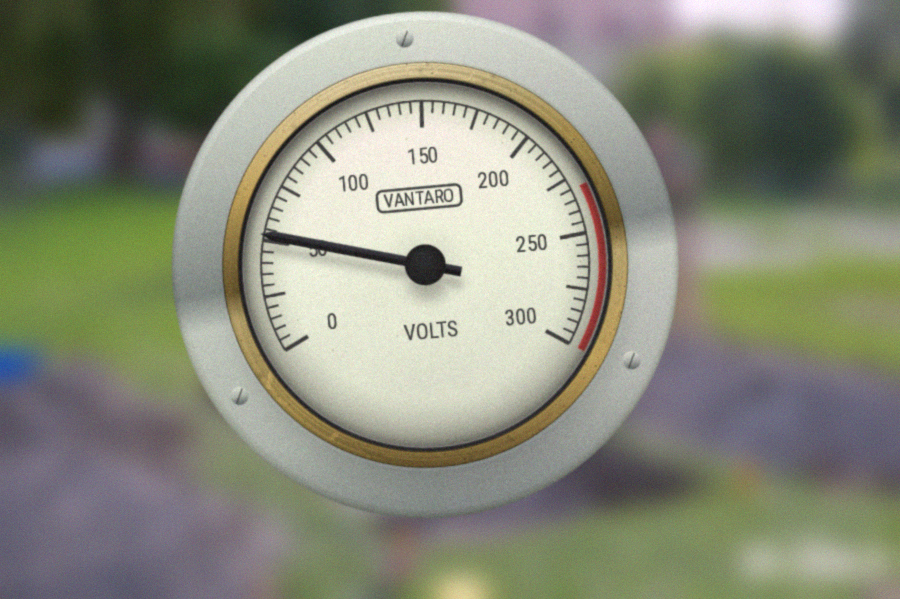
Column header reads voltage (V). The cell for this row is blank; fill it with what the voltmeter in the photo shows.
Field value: 52.5 V
